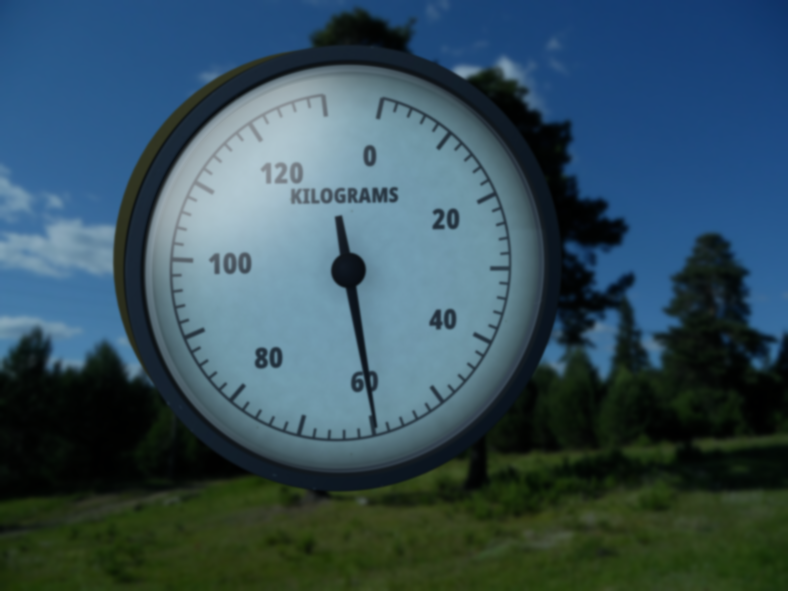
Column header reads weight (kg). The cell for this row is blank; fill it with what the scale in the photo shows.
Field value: 60 kg
